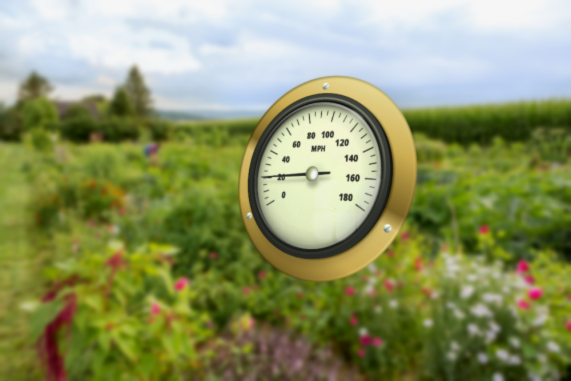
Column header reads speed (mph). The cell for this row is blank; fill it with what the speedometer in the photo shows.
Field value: 20 mph
